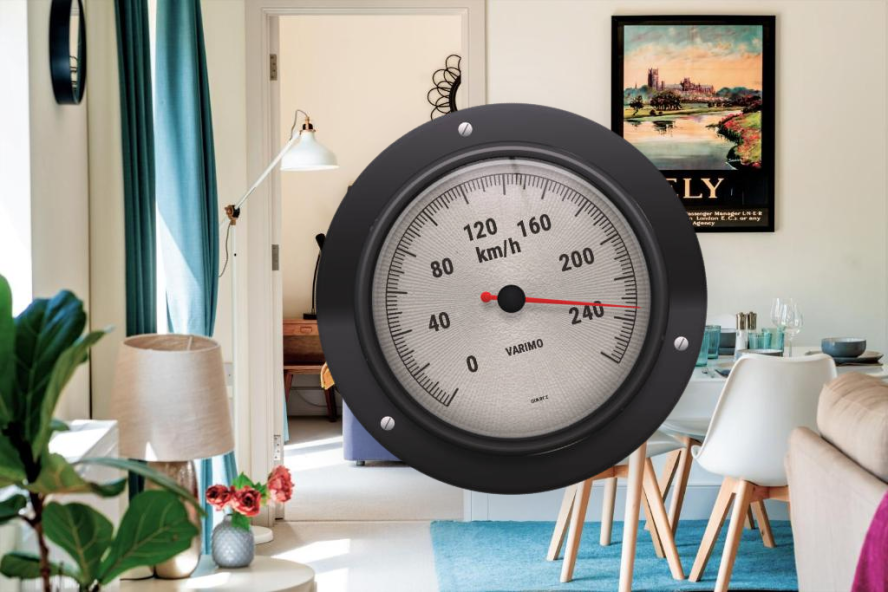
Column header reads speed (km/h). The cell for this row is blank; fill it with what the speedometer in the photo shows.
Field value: 234 km/h
